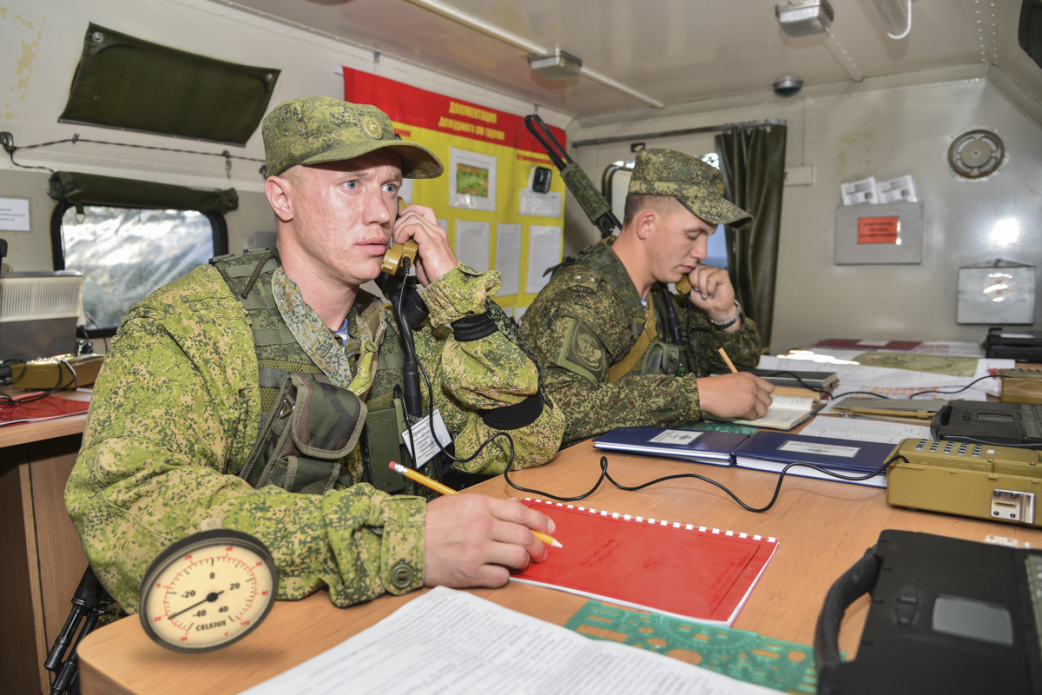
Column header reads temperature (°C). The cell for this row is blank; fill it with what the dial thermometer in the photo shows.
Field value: -30 °C
